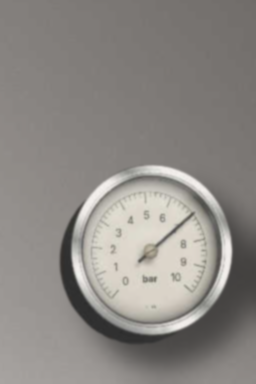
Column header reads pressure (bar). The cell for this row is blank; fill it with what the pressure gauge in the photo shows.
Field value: 7 bar
